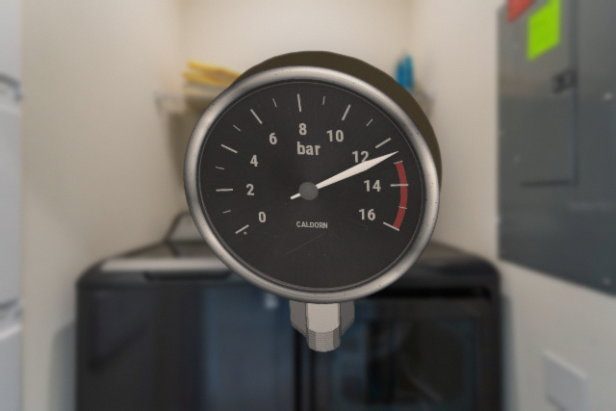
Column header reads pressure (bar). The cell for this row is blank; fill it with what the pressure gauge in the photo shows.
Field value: 12.5 bar
